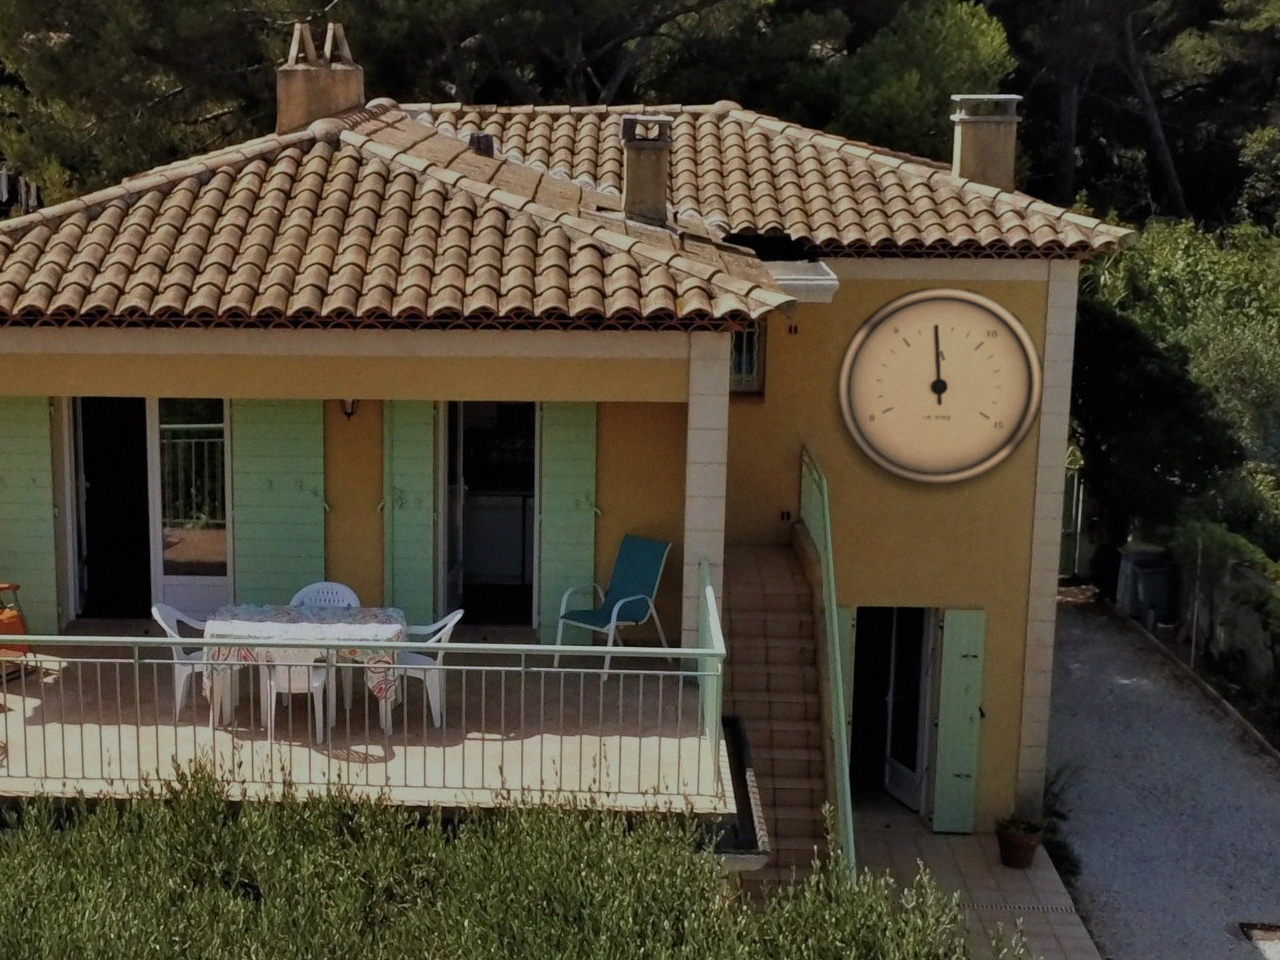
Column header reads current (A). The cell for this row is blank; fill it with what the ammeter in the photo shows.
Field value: 7 A
